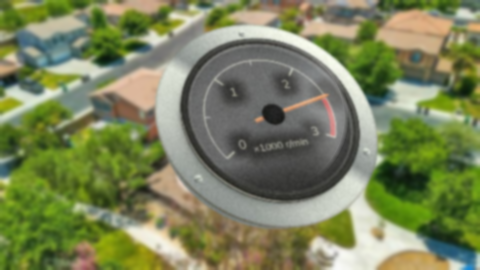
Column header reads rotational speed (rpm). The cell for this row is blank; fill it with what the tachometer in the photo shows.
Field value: 2500 rpm
